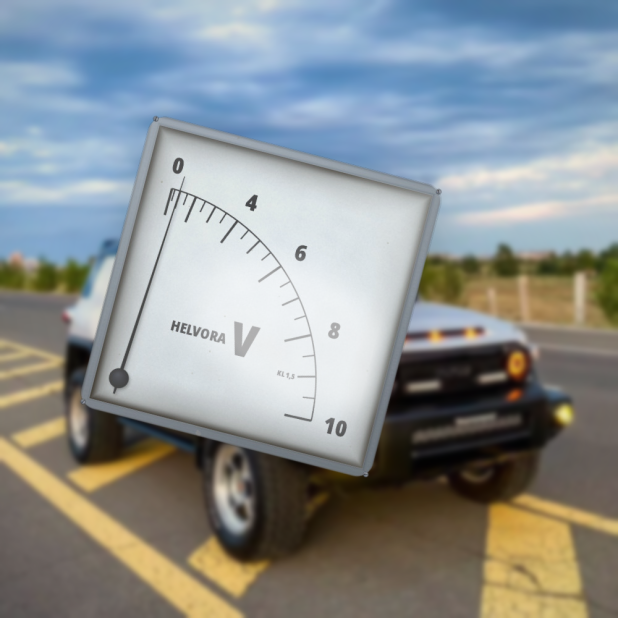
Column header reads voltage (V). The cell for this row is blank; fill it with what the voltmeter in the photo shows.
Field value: 1 V
